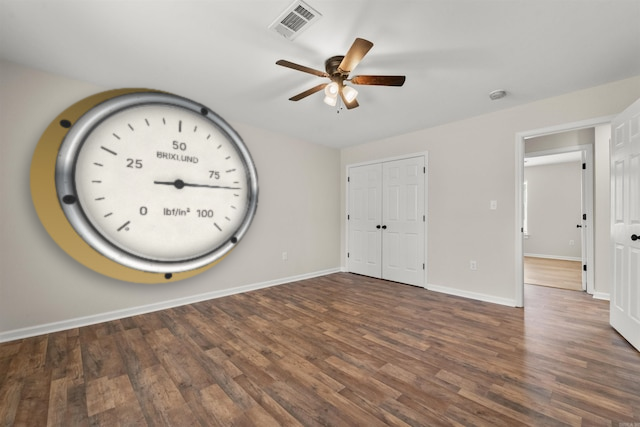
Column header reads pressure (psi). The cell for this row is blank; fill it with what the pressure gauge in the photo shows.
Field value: 82.5 psi
